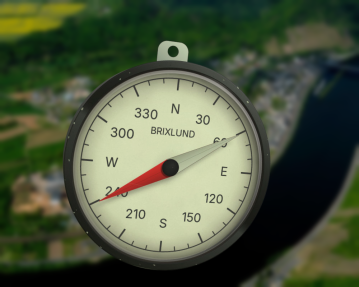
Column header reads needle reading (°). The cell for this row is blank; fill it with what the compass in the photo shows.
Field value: 240 °
